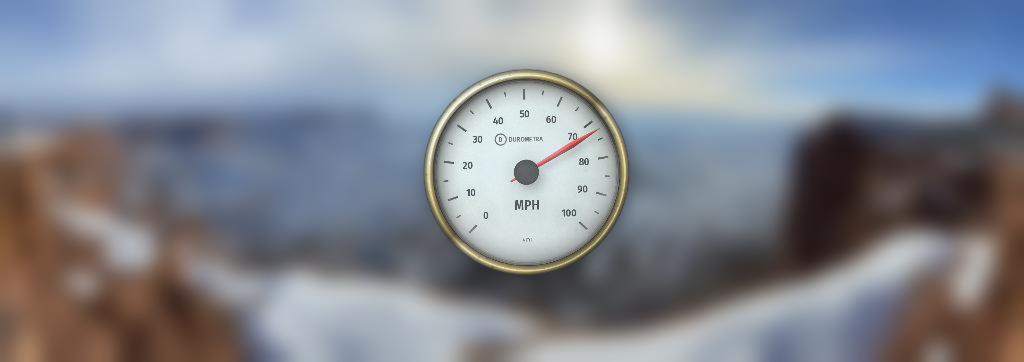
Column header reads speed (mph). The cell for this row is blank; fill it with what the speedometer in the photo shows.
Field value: 72.5 mph
